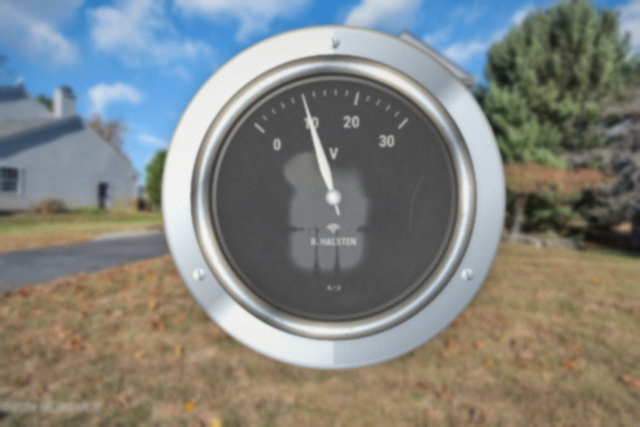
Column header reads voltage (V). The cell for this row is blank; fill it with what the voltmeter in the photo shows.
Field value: 10 V
